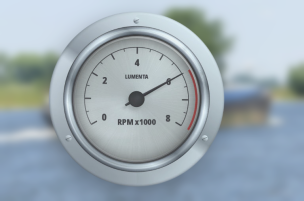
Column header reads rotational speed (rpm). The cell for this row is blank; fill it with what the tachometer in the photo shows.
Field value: 6000 rpm
